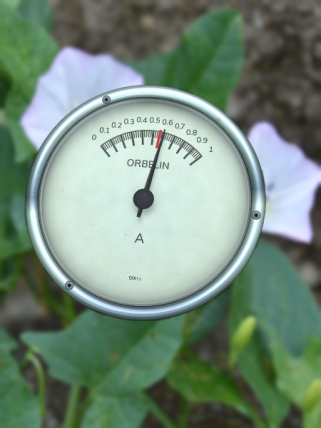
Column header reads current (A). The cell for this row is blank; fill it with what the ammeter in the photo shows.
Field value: 0.6 A
